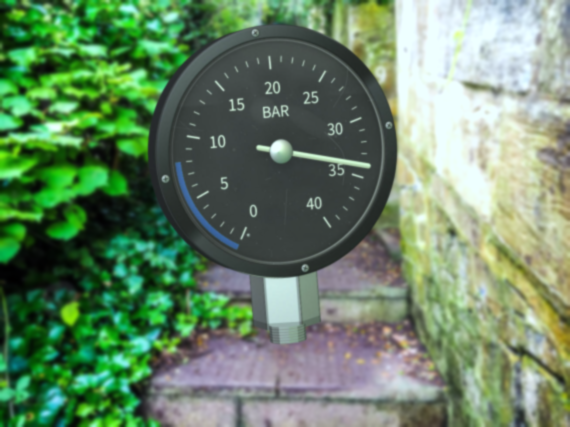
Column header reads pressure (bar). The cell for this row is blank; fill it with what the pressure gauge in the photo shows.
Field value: 34 bar
